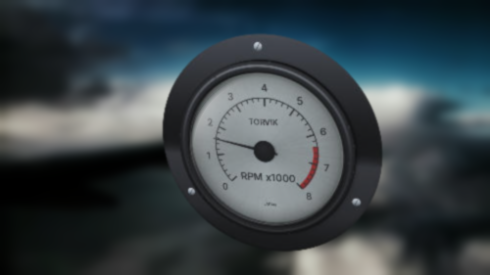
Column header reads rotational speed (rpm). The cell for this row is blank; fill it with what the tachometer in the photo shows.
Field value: 1600 rpm
